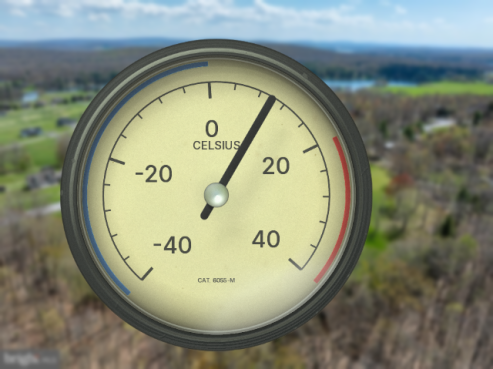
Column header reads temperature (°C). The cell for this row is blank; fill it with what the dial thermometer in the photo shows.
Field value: 10 °C
